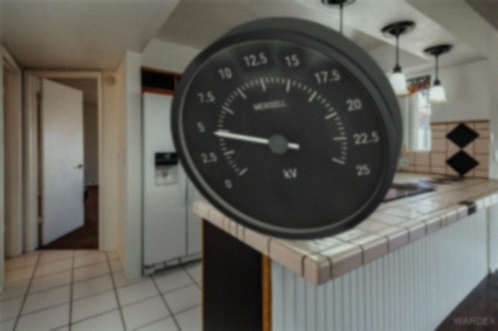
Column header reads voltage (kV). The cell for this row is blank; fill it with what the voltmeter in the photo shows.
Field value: 5 kV
